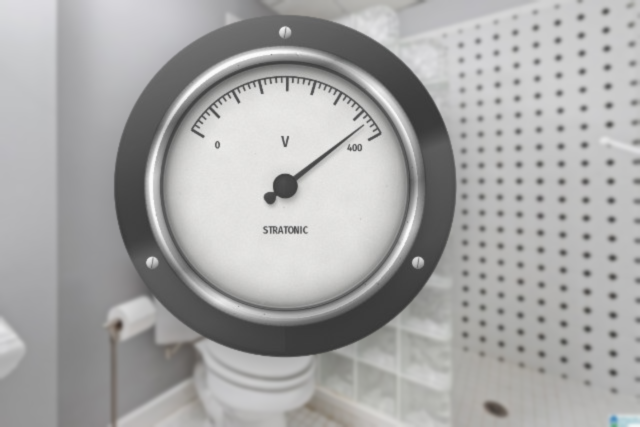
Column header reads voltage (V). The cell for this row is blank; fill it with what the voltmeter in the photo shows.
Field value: 370 V
